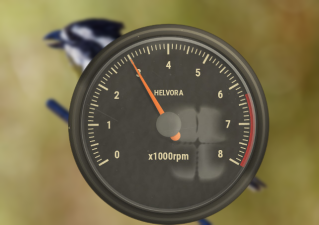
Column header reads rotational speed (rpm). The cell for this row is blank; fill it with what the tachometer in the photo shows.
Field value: 3000 rpm
